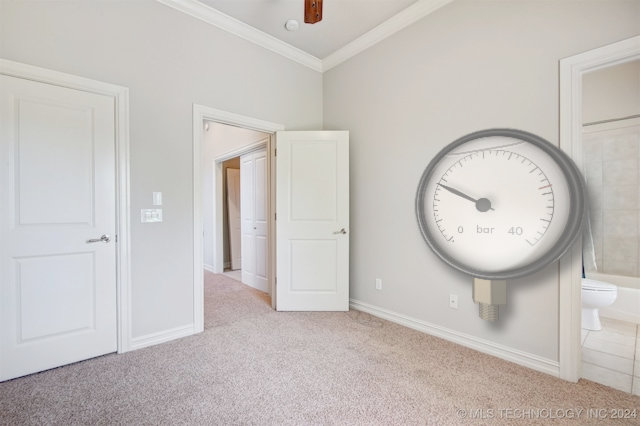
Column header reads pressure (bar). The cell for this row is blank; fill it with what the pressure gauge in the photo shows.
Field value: 11 bar
